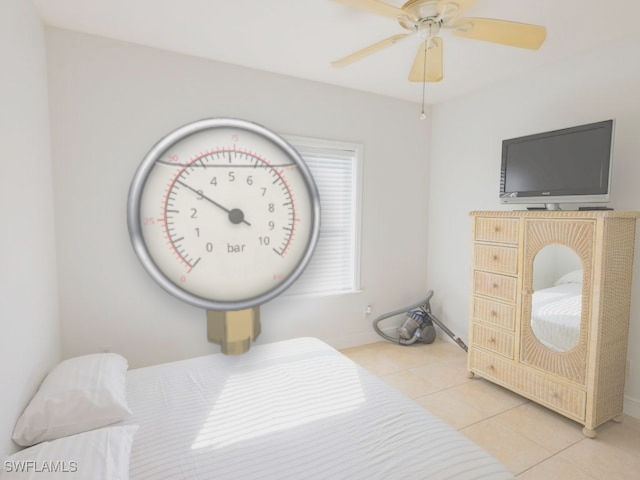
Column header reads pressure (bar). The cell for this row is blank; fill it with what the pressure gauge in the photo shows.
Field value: 3 bar
